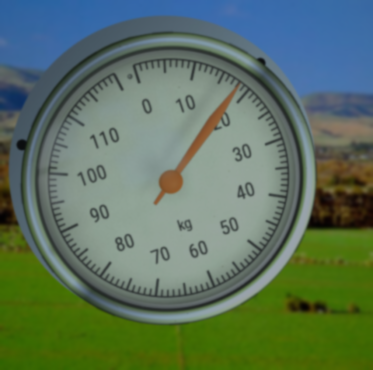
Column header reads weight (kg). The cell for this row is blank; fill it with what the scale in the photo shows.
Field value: 18 kg
